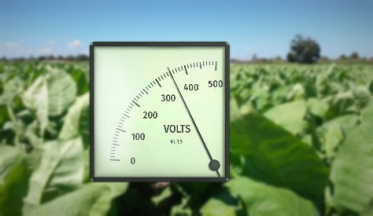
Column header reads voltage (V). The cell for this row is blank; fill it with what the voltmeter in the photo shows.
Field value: 350 V
